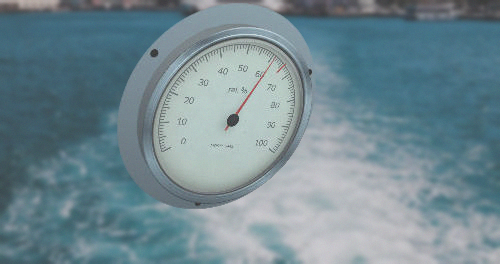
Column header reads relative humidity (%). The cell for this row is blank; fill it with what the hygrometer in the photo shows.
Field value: 60 %
